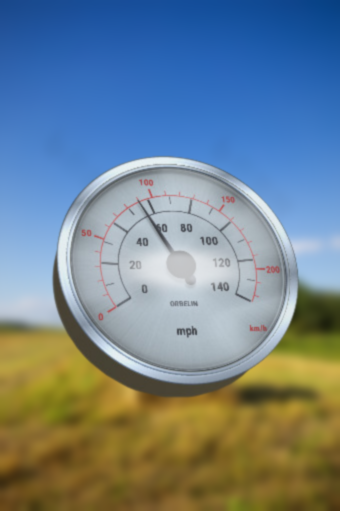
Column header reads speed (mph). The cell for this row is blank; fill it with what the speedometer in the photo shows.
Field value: 55 mph
